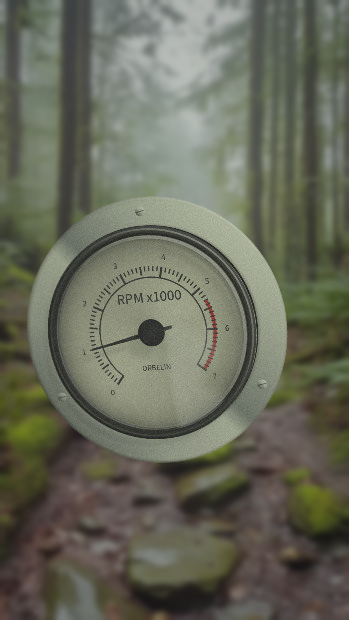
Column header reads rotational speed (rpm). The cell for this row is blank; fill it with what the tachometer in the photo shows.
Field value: 1000 rpm
